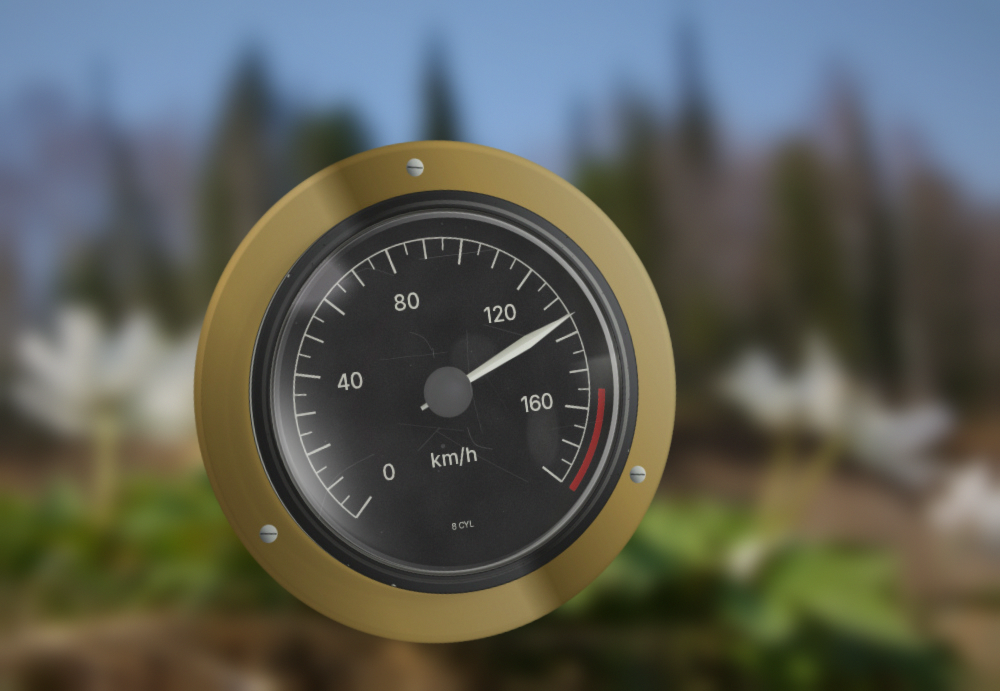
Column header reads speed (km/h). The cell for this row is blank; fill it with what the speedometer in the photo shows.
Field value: 135 km/h
